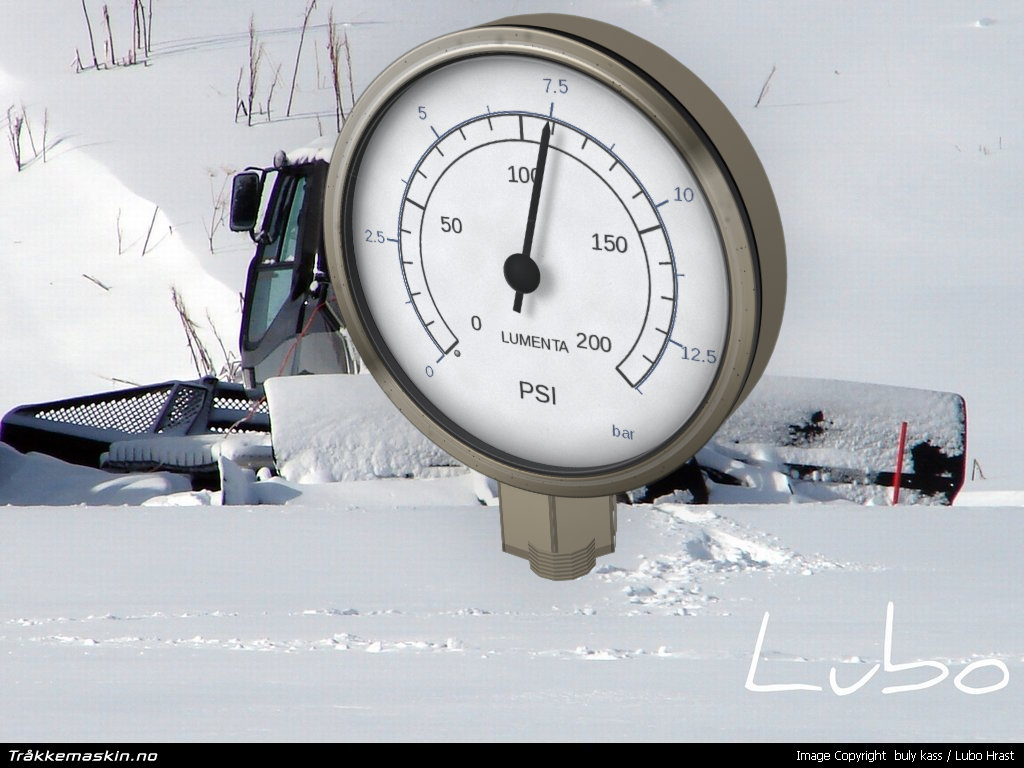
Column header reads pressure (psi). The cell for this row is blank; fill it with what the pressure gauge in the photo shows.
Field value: 110 psi
